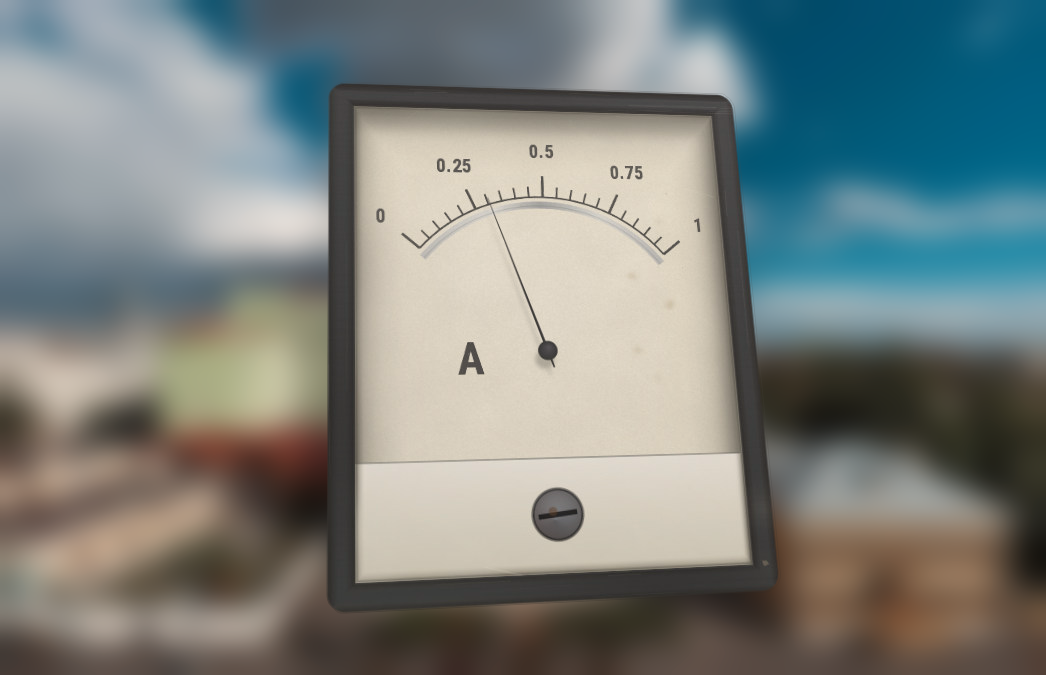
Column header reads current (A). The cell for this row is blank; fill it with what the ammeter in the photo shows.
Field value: 0.3 A
